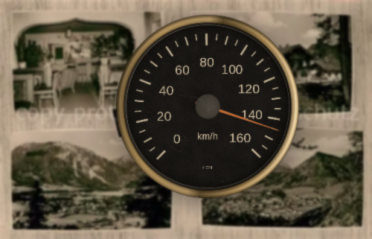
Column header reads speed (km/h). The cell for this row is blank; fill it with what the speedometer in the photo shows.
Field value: 145 km/h
